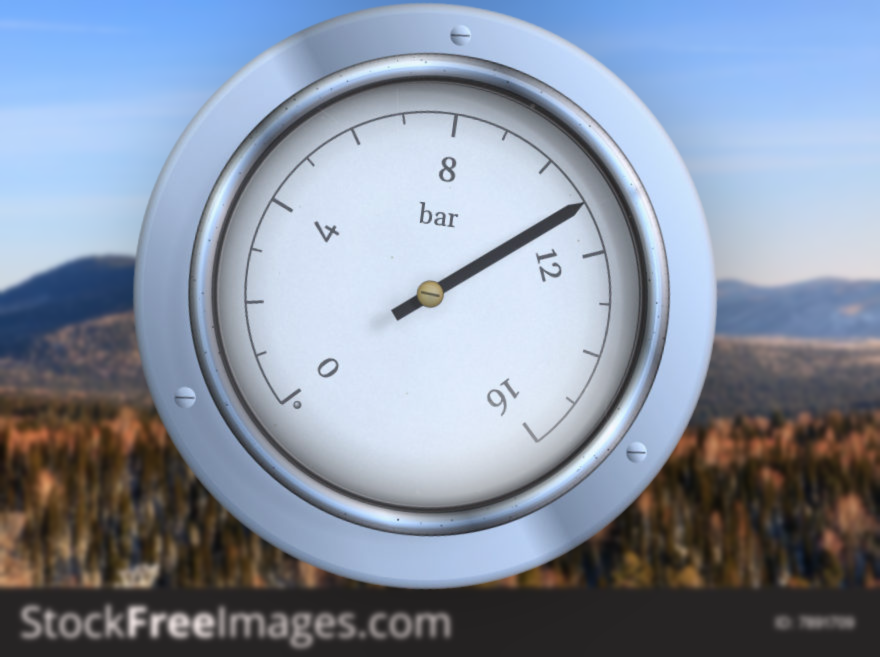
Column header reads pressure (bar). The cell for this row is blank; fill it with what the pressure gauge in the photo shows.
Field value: 11 bar
